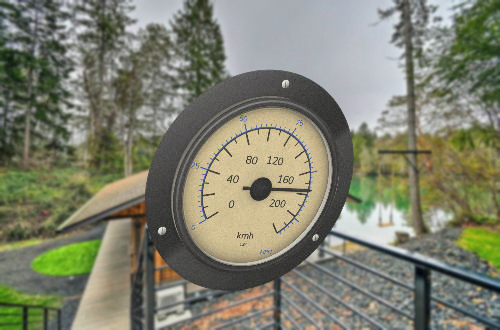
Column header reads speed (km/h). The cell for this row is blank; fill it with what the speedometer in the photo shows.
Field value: 175 km/h
